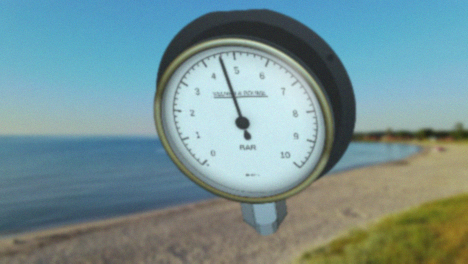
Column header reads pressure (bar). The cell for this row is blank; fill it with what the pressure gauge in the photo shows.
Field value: 4.6 bar
